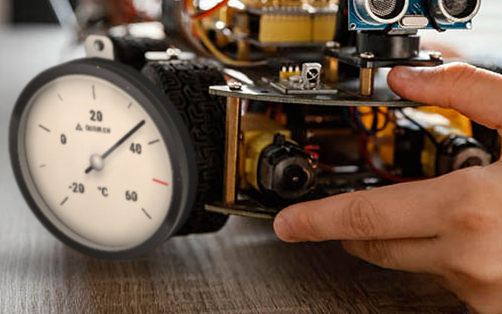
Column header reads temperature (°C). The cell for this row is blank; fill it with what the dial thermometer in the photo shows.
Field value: 35 °C
